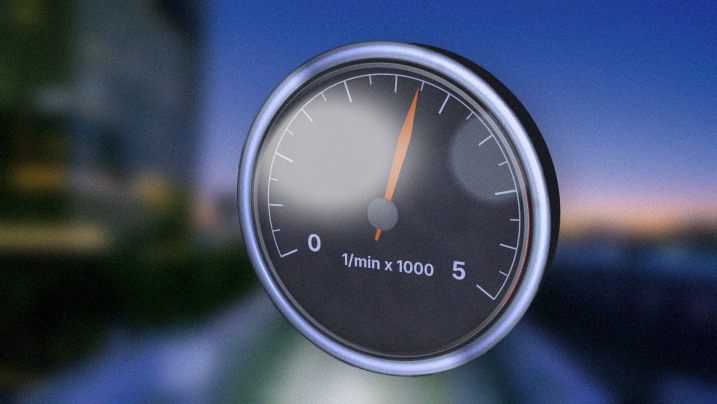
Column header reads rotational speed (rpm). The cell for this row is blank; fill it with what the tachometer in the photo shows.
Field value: 2750 rpm
